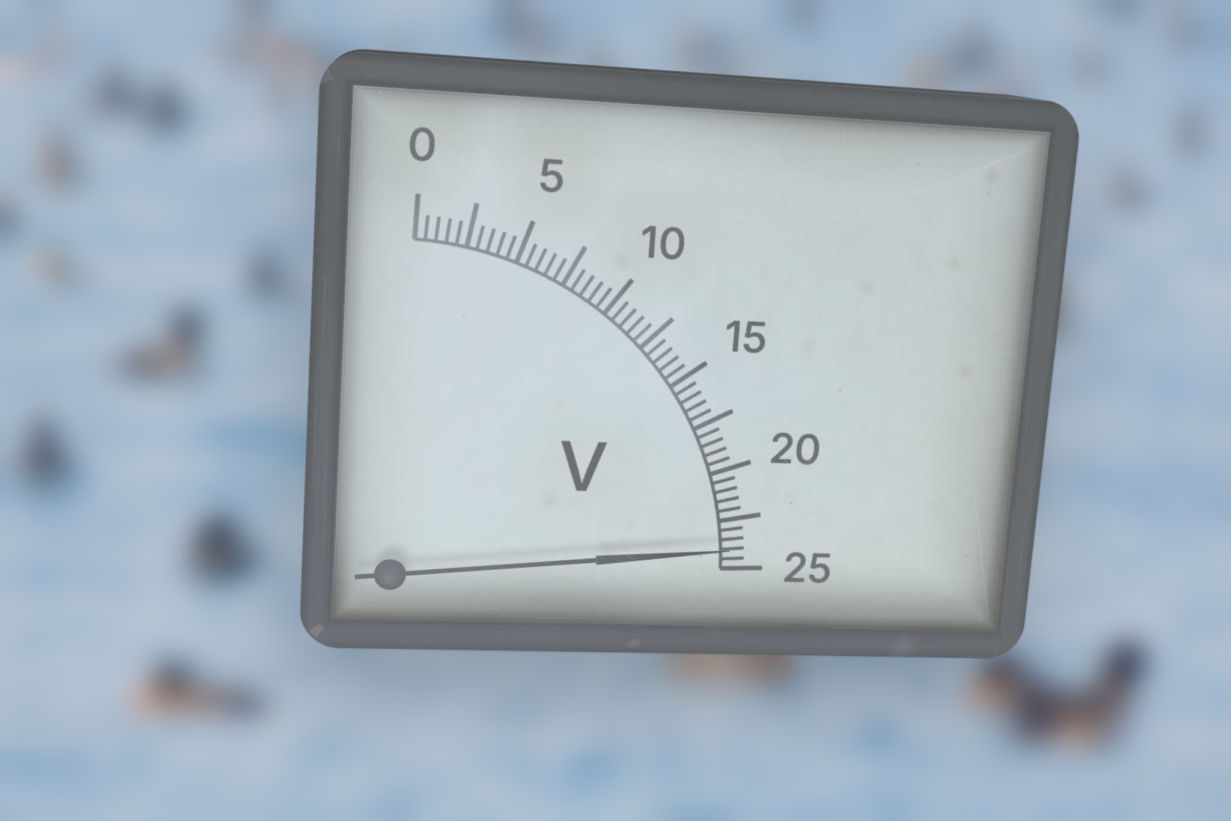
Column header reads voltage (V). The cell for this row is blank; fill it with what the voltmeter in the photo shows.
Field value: 24 V
